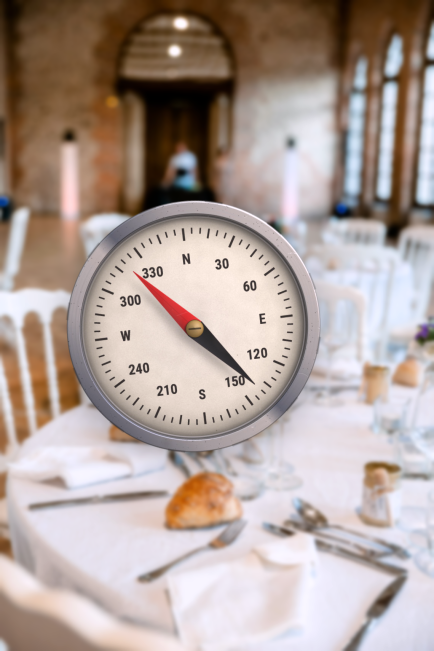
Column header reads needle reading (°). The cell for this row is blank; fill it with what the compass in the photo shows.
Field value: 320 °
